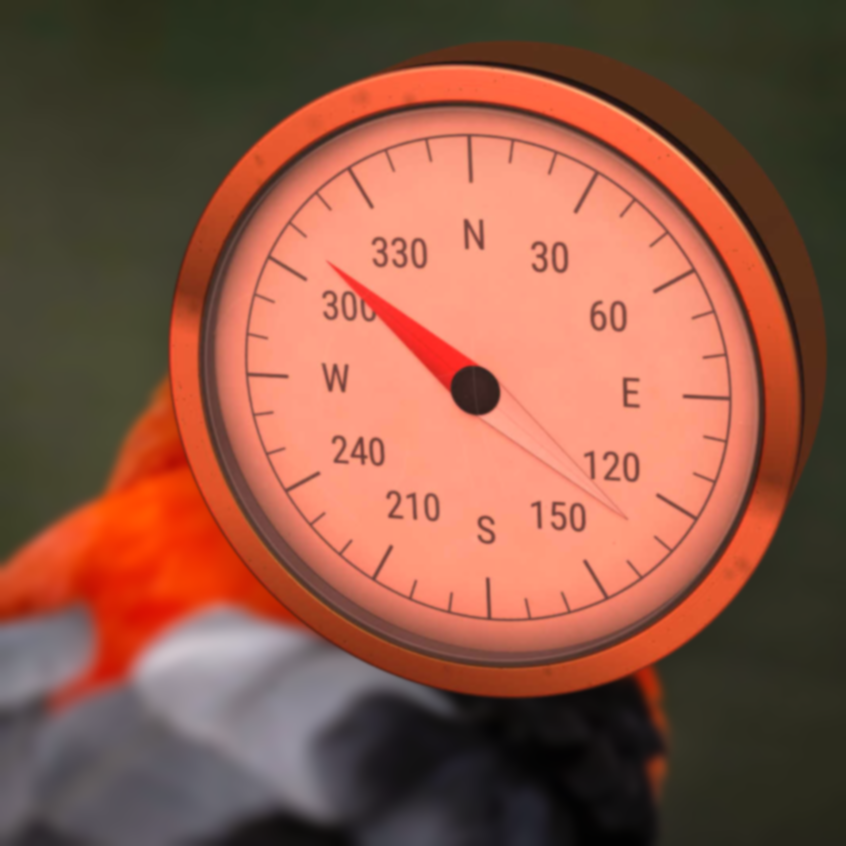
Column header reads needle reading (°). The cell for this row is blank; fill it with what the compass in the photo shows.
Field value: 310 °
